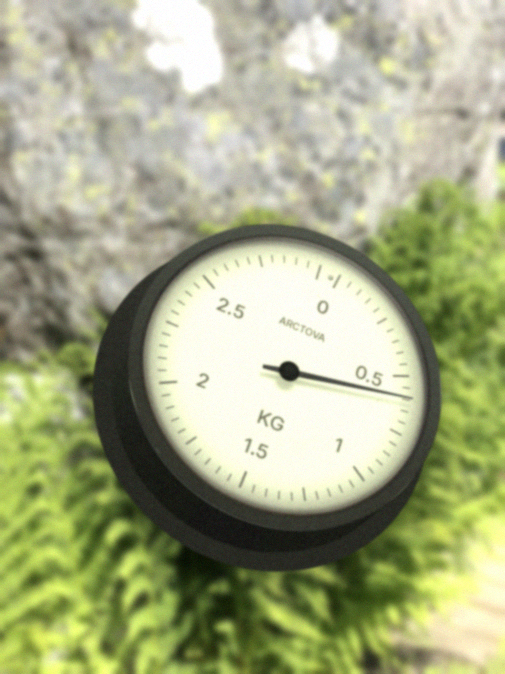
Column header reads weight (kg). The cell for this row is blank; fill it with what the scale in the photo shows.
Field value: 0.6 kg
